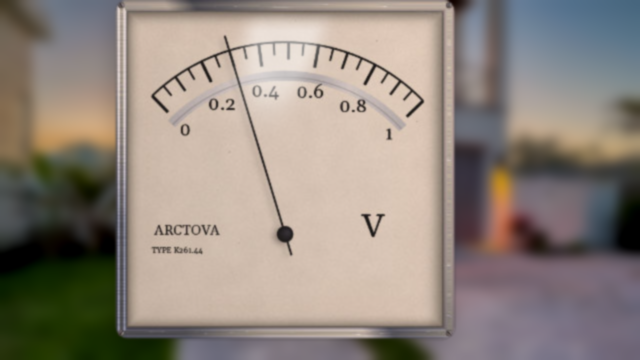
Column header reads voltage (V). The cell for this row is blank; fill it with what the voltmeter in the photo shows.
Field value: 0.3 V
